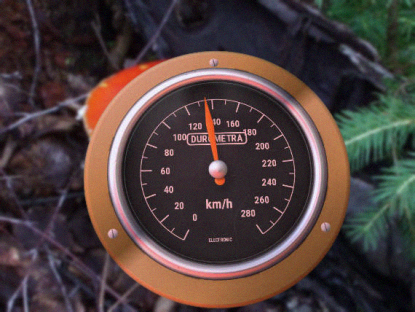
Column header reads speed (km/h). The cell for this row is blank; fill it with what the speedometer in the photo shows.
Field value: 135 km/h
